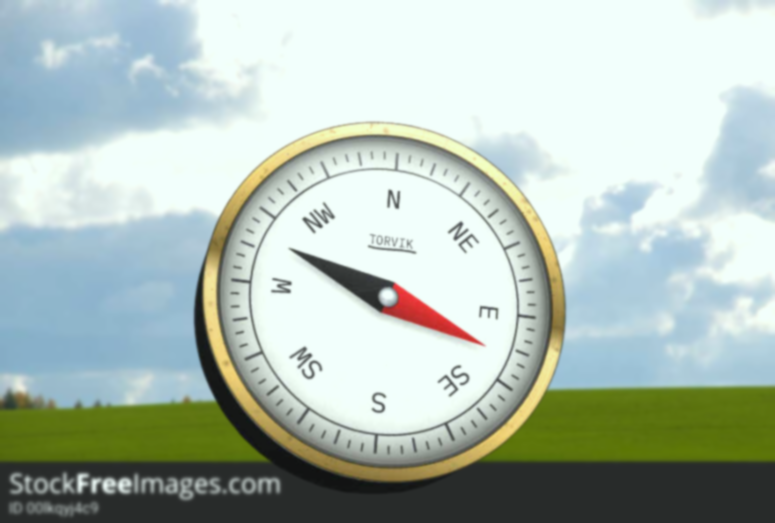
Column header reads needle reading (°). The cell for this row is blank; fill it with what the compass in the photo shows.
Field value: 110 °
